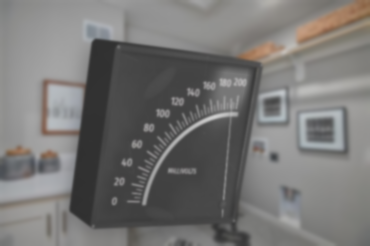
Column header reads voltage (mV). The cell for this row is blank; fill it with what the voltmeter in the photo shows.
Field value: 190 mV
